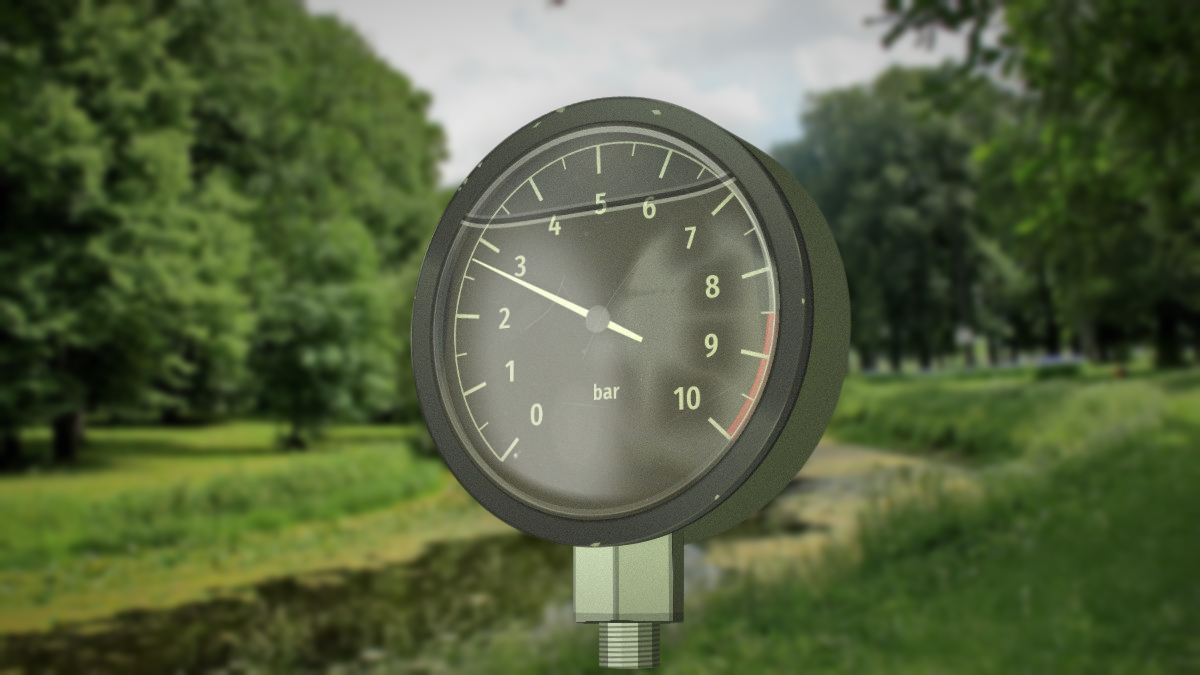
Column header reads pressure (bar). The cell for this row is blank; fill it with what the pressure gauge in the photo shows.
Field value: 2.75 bar
